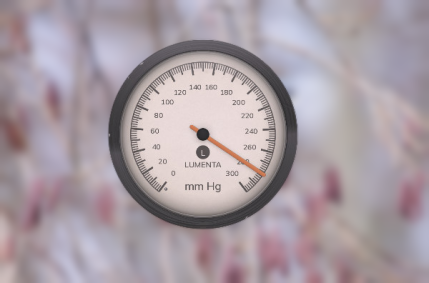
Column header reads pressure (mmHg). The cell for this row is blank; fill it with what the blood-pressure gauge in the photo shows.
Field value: 280 mmHg
